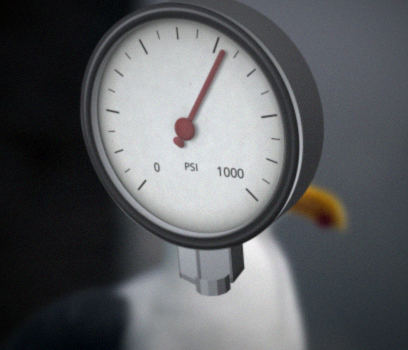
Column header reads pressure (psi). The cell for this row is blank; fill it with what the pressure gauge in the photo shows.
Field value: 625 psi
